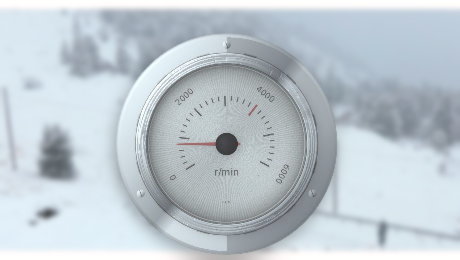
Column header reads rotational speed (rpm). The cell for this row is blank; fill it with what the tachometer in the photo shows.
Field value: 800 rpm
